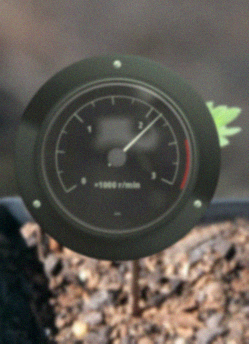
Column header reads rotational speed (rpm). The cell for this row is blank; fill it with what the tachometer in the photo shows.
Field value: 2125 rpm
